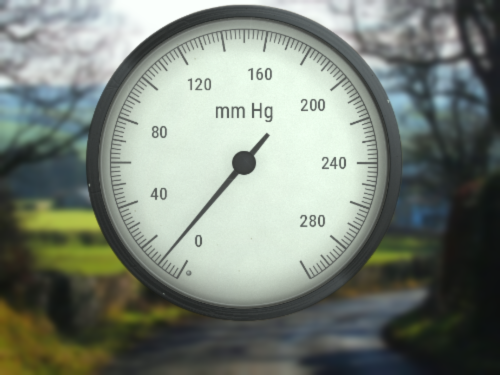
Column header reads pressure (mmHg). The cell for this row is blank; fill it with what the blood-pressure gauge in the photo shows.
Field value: 10 mmHg
